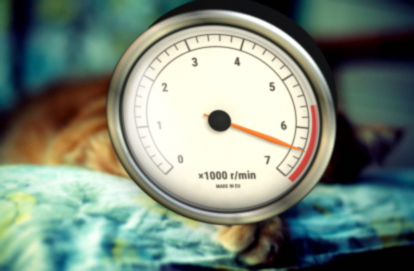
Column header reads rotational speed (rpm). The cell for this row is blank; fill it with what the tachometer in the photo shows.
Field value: 6400 rpm
